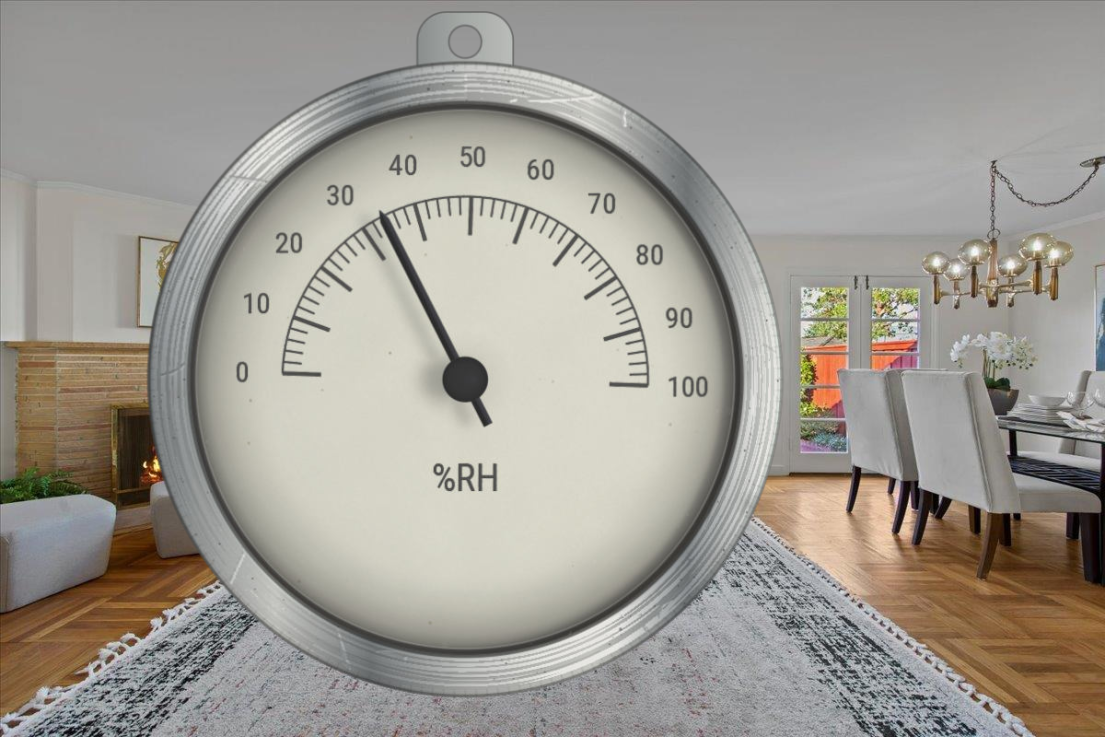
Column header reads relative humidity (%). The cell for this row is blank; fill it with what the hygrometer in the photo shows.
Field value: 34 %
